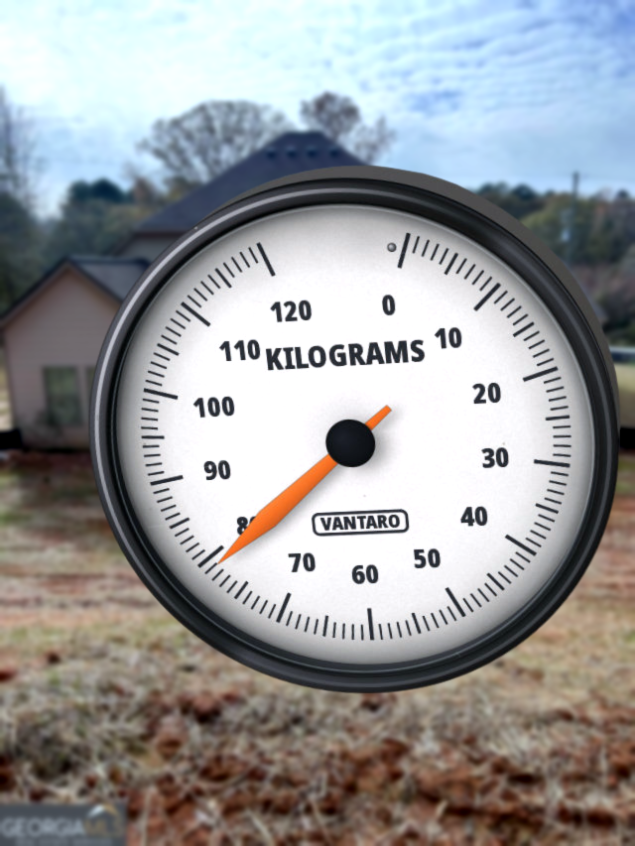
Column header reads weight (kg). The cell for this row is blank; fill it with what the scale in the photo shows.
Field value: 79 kg
